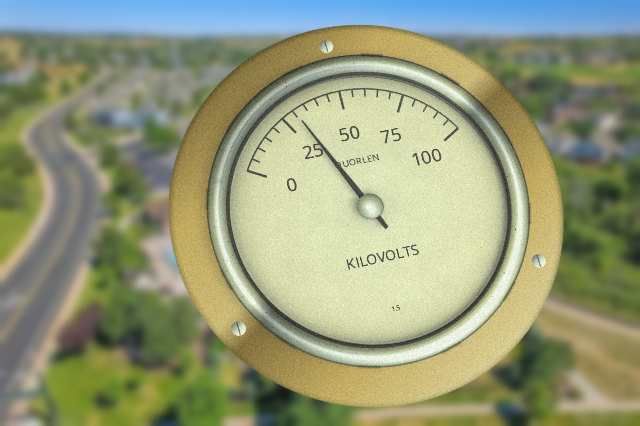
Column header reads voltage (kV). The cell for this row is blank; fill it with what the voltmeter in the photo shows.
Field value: 30 kV
